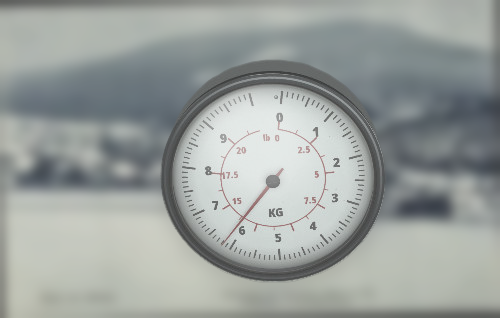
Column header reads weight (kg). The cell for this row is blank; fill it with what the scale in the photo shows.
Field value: 6.2 kg
